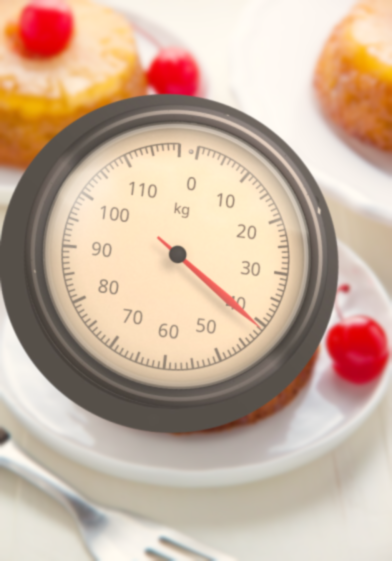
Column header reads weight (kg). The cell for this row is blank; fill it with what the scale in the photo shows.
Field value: 41 kg
